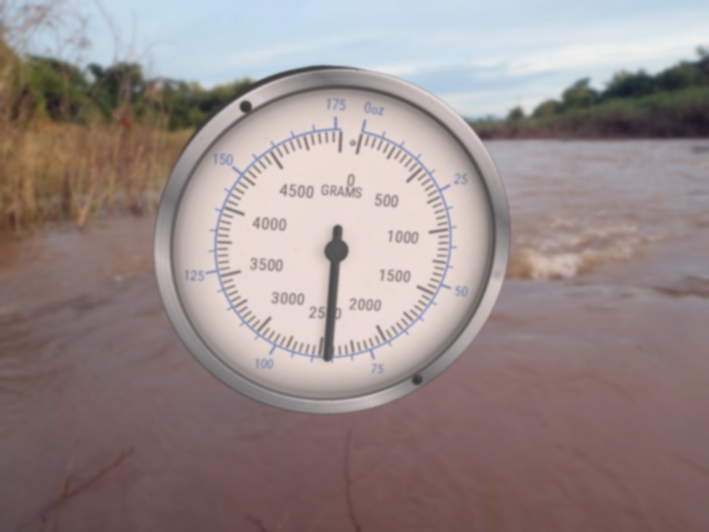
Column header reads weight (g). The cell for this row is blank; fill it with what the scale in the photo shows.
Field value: 2450 g
